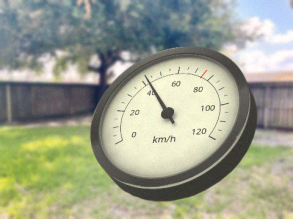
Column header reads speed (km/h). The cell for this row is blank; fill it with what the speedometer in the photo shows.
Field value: 42.5 km/h
